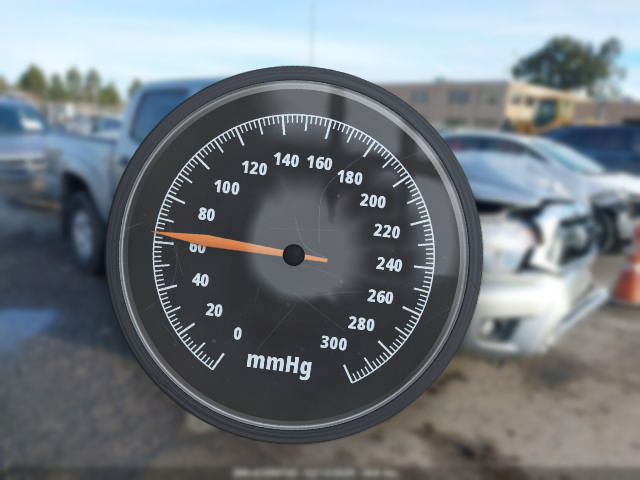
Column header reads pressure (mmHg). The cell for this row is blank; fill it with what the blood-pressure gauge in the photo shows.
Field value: 64 mmHg
